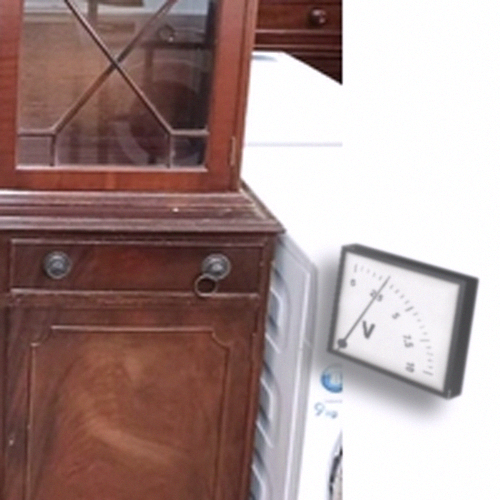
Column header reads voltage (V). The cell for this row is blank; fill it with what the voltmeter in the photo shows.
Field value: 2.5 V
